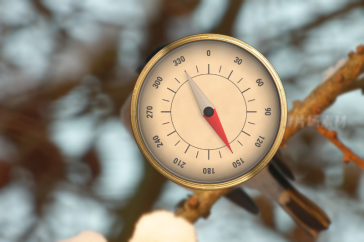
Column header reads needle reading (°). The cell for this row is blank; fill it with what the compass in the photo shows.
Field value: 150 °
